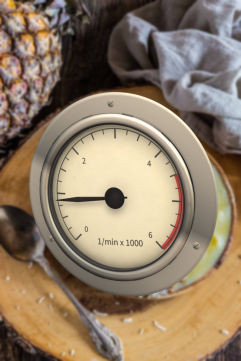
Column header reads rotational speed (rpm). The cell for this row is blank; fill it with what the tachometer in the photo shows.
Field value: 875 rpm
